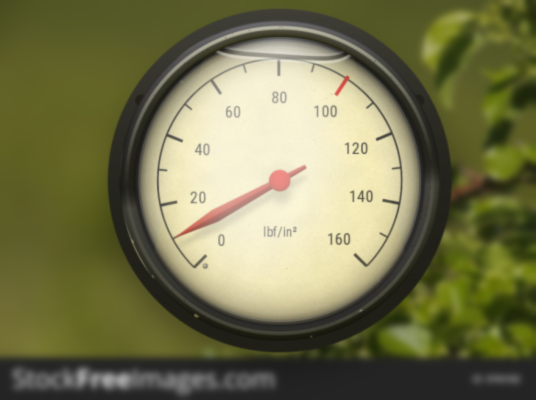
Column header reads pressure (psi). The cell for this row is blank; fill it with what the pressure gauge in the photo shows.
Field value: 10 psi
